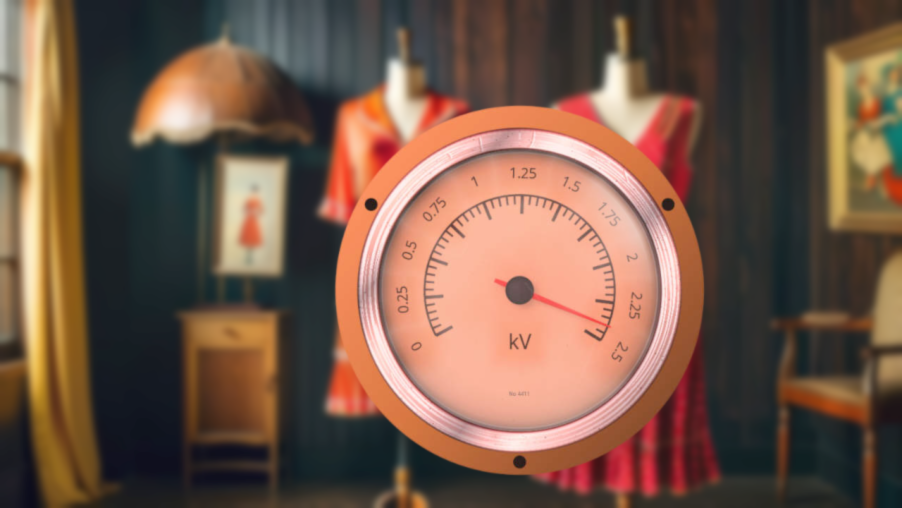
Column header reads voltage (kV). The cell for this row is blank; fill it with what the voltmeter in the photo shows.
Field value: 2.4 kV
